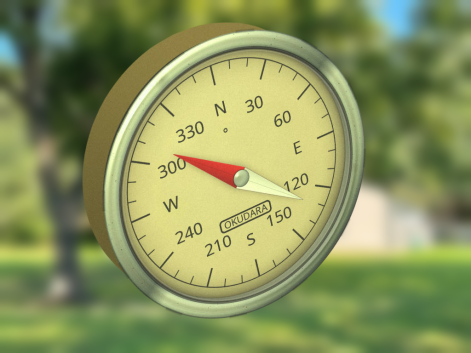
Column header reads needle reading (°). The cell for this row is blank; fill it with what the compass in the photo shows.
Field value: 310 °
